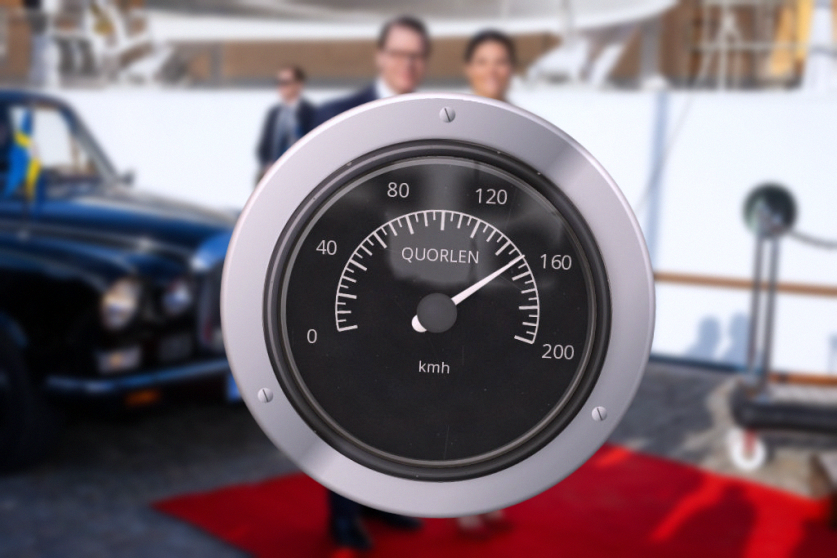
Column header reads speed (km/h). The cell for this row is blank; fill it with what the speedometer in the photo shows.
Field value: 150 km/h
